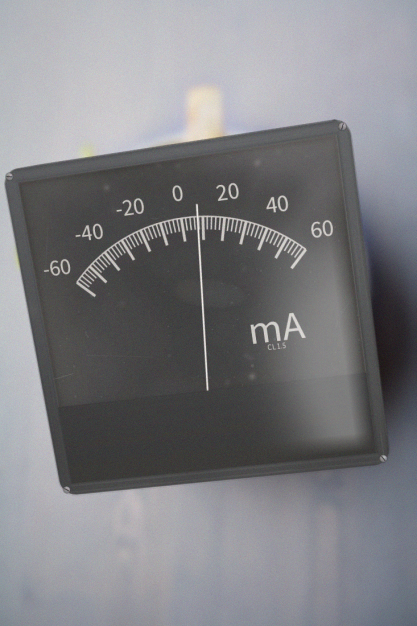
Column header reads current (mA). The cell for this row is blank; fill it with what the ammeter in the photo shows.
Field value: 8 mA
